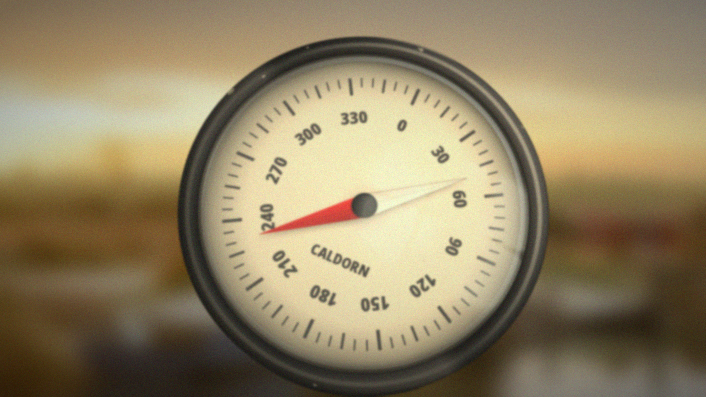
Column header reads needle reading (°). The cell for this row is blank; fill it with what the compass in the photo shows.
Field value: 230 °
